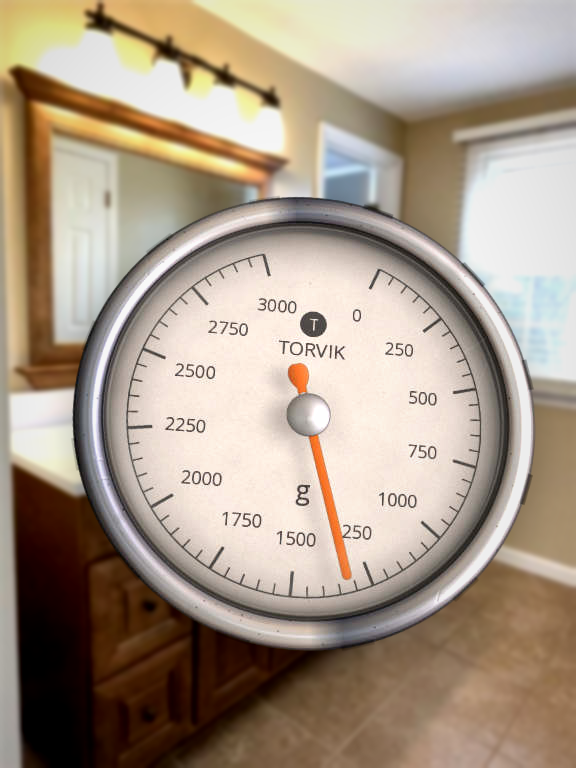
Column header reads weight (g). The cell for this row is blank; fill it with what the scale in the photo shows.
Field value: 1325 g
